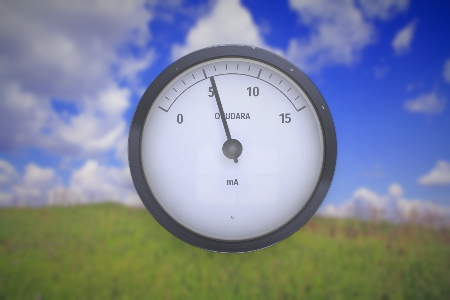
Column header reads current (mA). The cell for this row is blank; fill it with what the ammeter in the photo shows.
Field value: 5.5 mA
